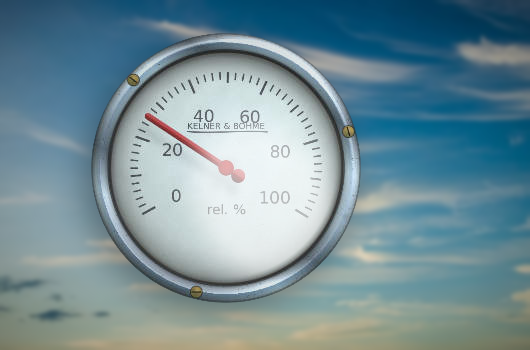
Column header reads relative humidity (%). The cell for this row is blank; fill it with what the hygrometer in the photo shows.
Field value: 26 %
